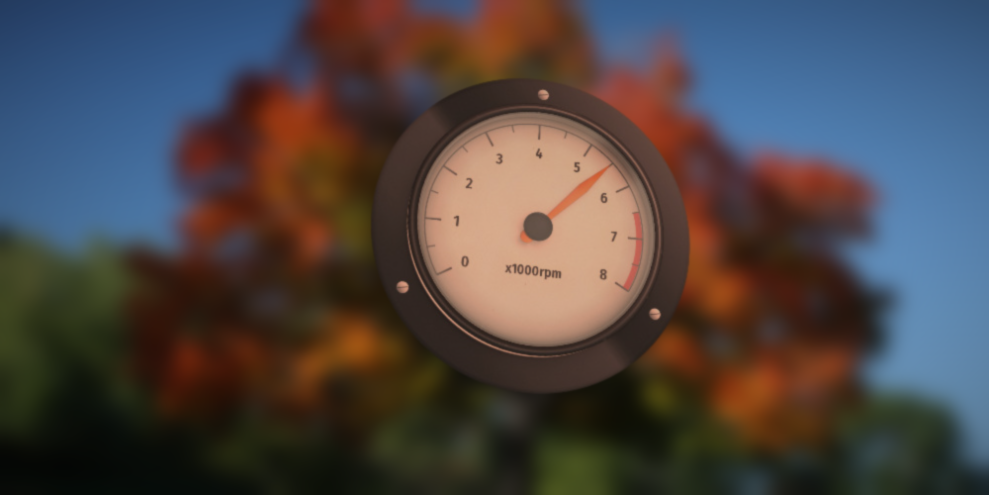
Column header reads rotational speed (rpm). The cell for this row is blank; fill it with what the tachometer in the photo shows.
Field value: 5500 rpm
